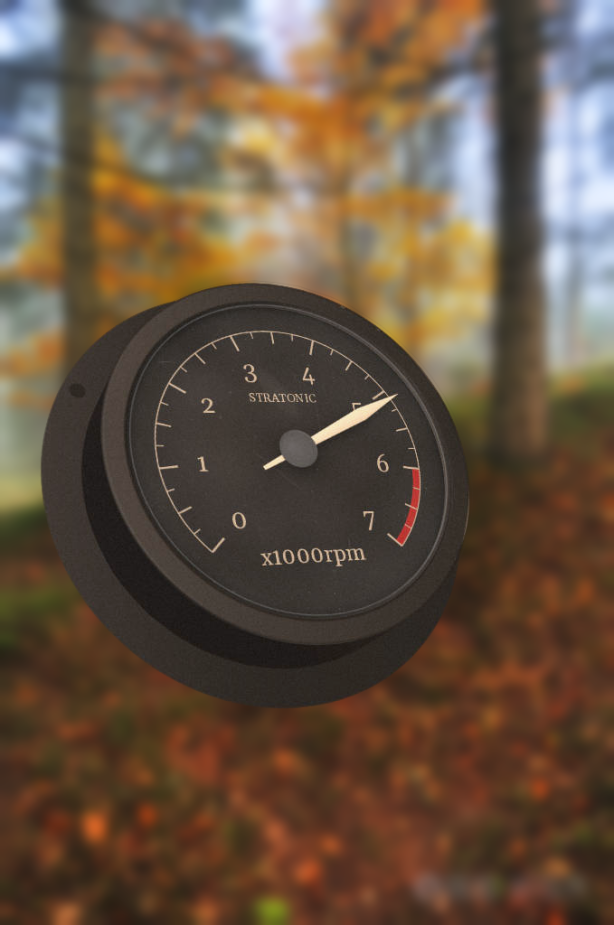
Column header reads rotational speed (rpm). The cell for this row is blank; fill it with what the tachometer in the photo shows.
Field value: 5125 rpm
